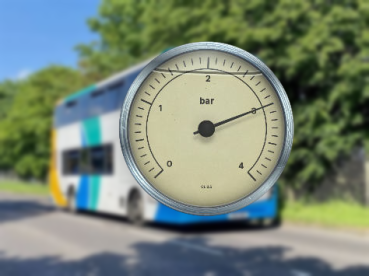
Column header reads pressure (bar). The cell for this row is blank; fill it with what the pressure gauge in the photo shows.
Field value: 3 bar
